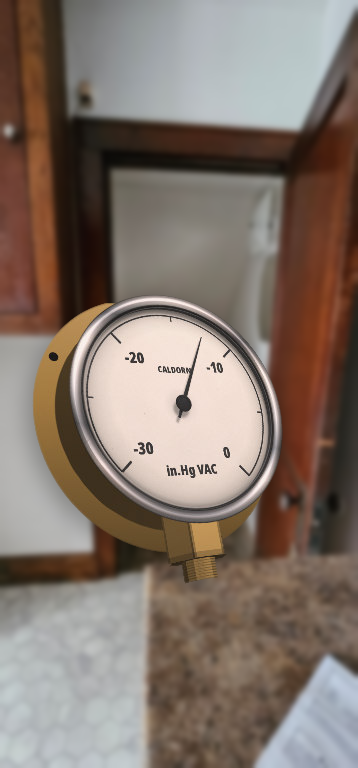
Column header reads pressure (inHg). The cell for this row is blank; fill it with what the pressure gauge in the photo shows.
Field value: -12.5 inHg
